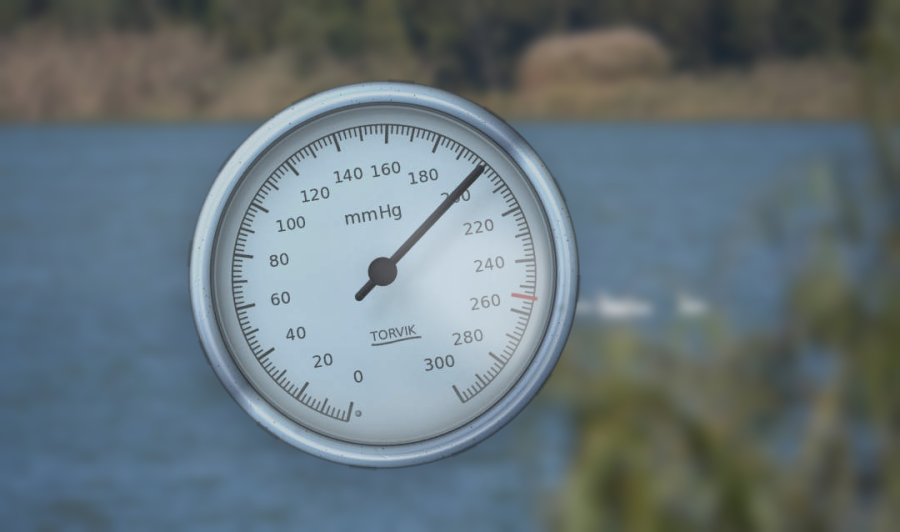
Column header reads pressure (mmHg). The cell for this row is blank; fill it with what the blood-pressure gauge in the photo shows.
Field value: 200 mmHg
